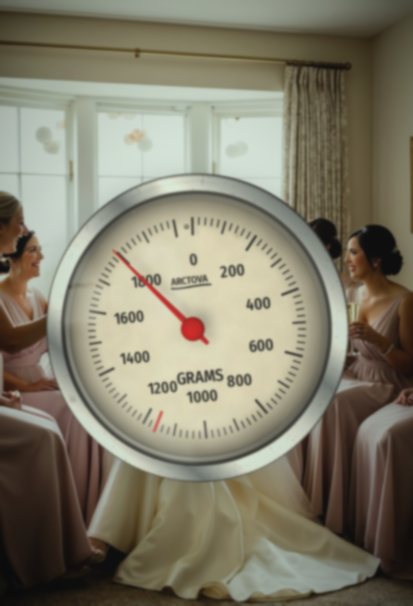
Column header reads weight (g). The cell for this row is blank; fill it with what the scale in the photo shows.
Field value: 1800 g
